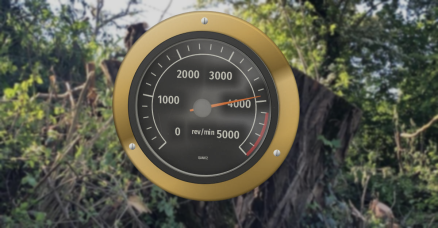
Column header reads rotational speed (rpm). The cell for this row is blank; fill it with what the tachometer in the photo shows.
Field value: 3900 rpm
